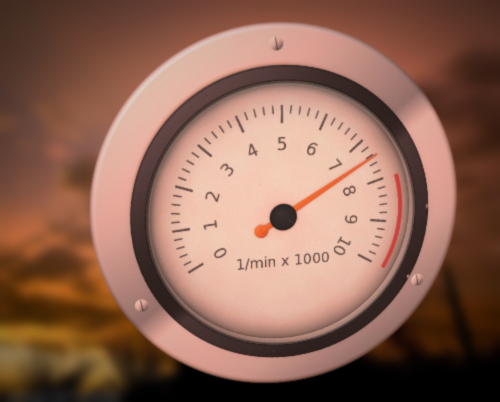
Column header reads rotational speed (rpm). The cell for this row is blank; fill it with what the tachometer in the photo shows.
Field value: 7400 rpm
